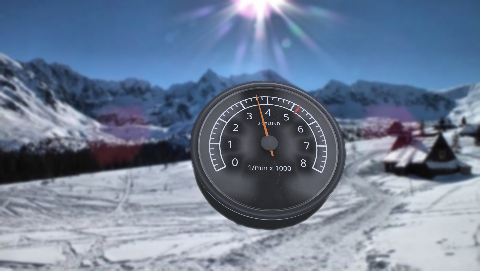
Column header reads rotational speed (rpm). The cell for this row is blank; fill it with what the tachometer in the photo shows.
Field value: 3600 rpm
